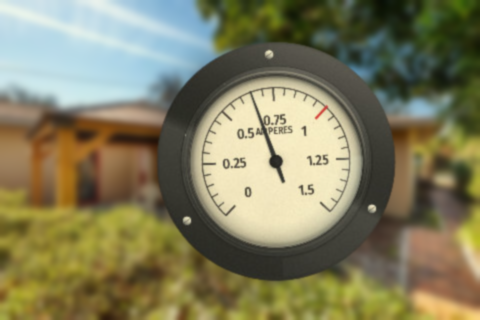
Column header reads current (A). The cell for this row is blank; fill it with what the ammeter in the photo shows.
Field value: 0.65 A
